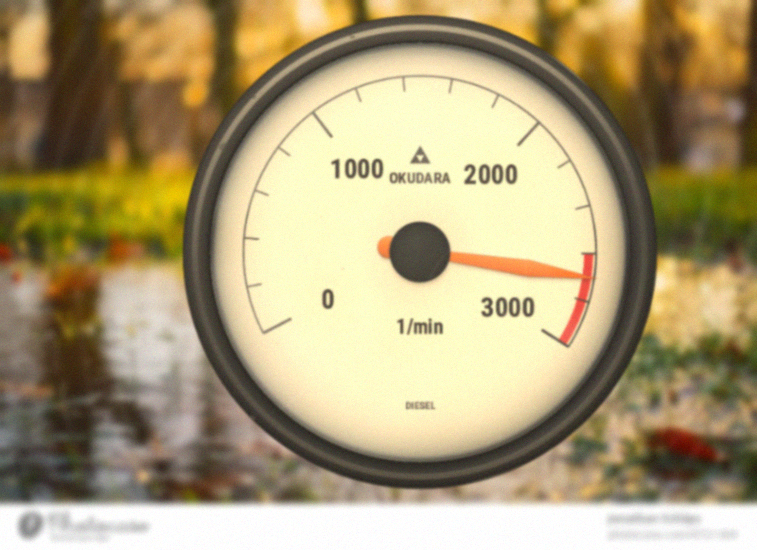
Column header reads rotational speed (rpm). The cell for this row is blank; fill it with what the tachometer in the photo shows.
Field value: 2700 rpm
